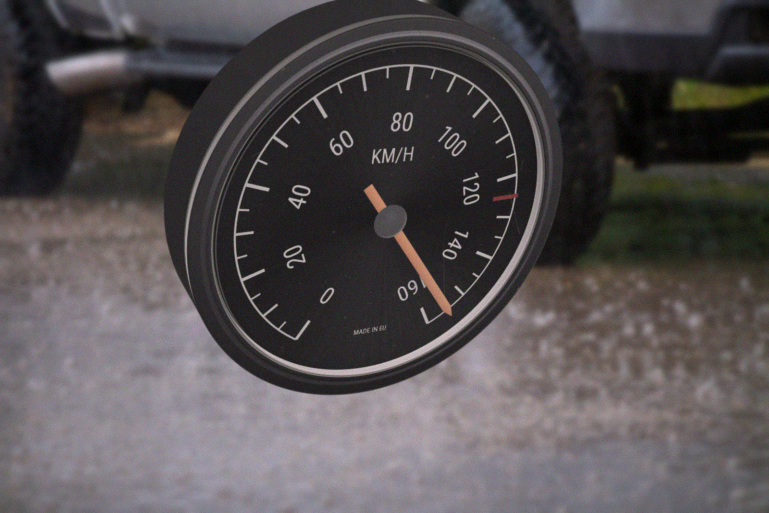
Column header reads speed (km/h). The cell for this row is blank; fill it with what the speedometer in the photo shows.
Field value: 155 km/h
